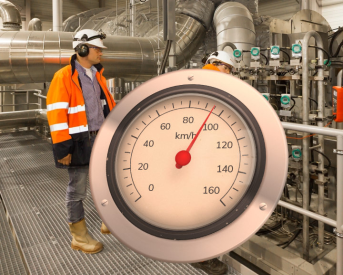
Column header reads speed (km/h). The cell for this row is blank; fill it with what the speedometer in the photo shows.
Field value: 95 km/h
